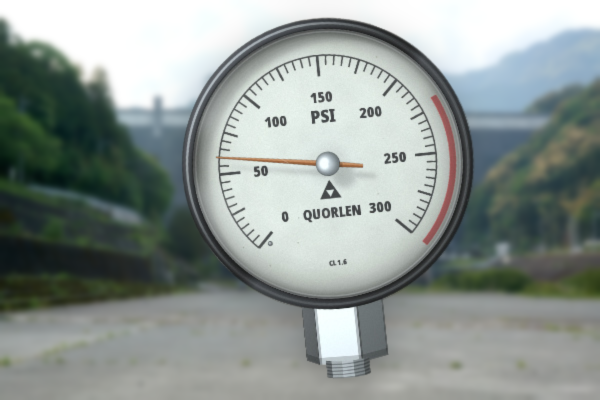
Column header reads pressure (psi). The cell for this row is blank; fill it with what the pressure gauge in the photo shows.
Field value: 60 psi
